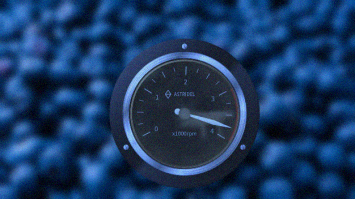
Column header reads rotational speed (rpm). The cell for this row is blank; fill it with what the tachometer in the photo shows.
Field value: 3750 rpm
